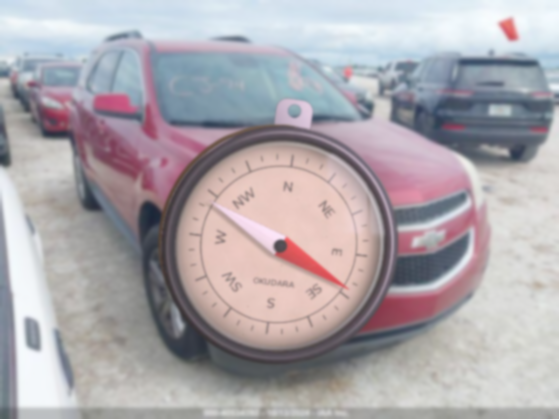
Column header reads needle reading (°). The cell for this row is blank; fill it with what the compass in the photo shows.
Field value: 115 °
